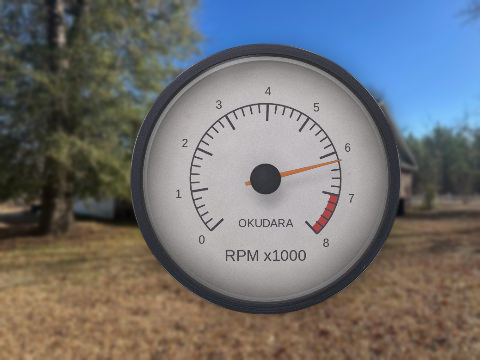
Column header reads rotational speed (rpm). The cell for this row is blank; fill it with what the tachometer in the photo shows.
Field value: 6200 rpm
